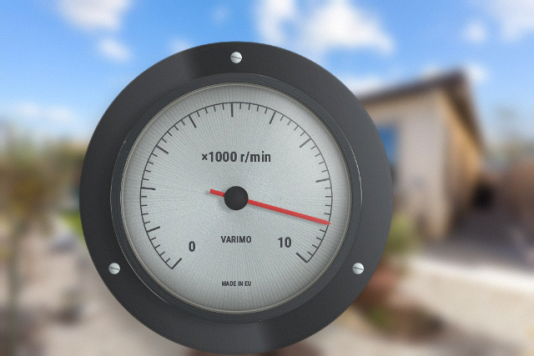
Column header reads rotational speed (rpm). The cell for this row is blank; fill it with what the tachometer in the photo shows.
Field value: 9000 rpm
